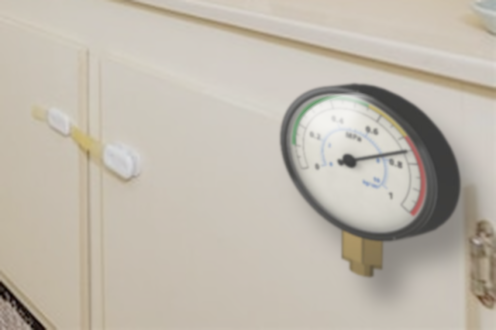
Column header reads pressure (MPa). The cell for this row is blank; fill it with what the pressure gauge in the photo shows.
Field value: 0.75 MPa
